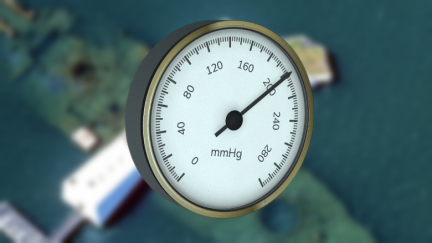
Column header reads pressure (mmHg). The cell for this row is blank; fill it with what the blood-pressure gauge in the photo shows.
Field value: 200 mmHg
